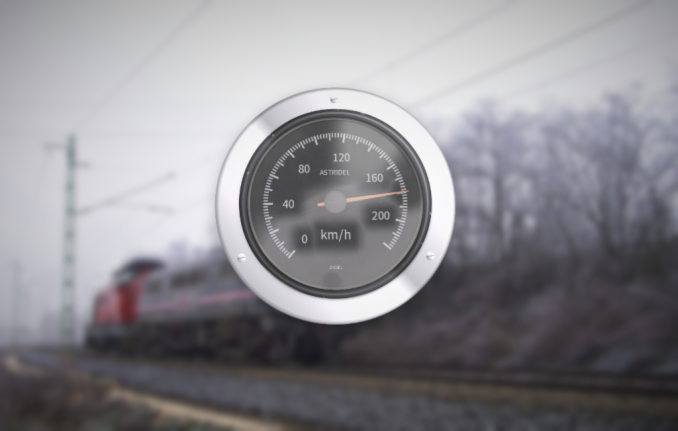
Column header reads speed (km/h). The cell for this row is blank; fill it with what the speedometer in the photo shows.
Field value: 180 km/h
